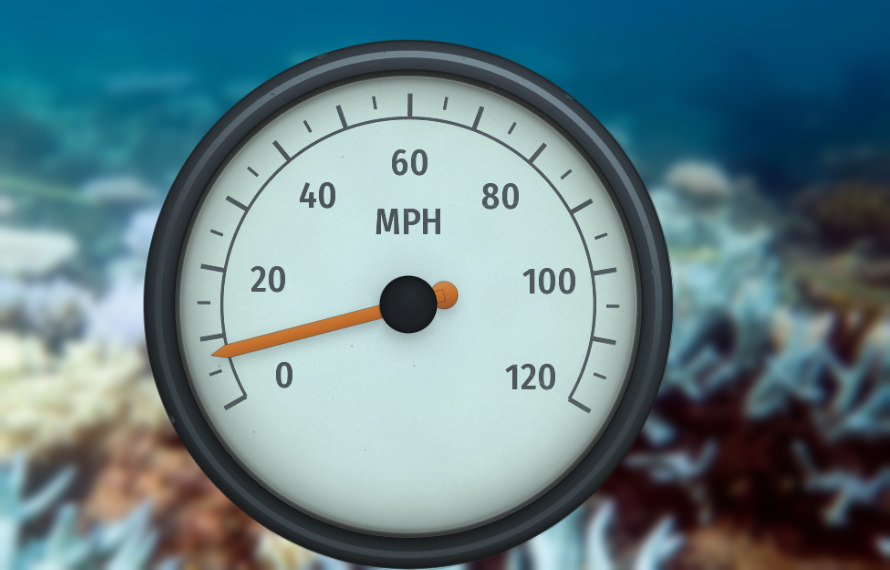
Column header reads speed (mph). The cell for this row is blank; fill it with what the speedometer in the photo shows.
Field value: 7.5 mph
